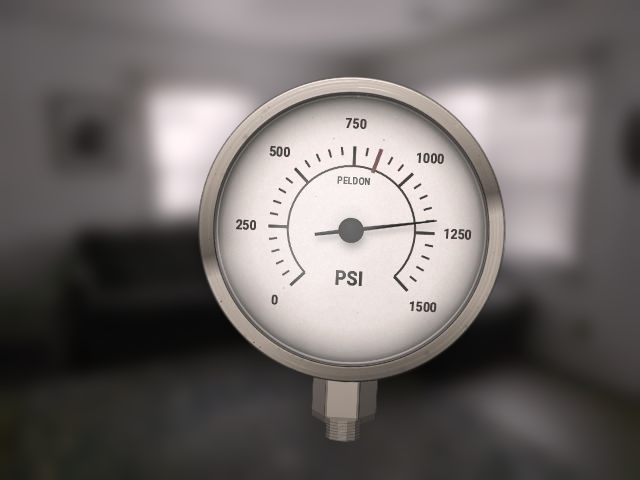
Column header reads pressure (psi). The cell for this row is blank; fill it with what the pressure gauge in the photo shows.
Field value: 1200 psi
